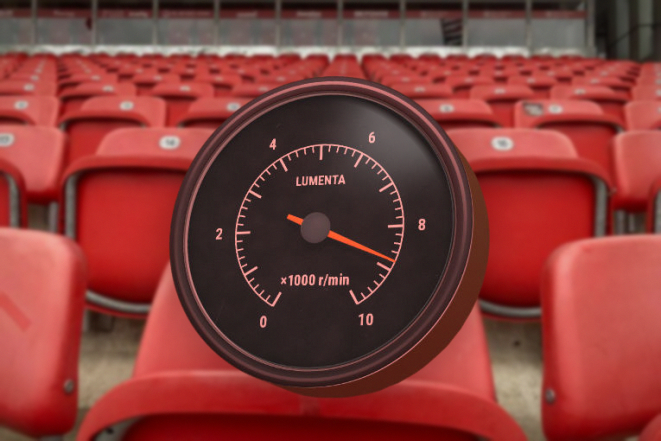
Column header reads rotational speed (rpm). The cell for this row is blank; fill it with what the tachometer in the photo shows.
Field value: 8800 rpm
